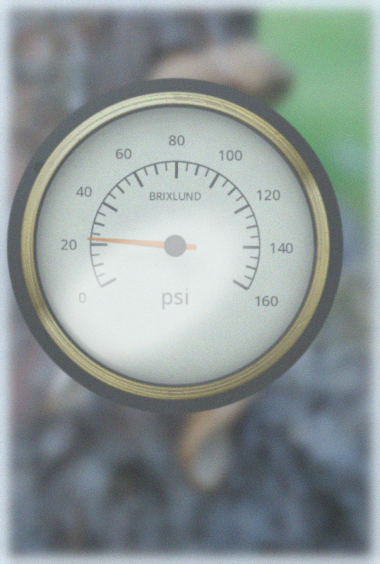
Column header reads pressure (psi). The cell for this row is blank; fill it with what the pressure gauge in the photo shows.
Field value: 22.5 psi
